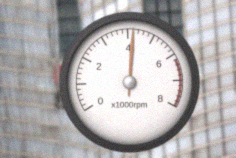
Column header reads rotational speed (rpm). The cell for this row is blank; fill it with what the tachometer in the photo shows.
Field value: 4200 rpm
